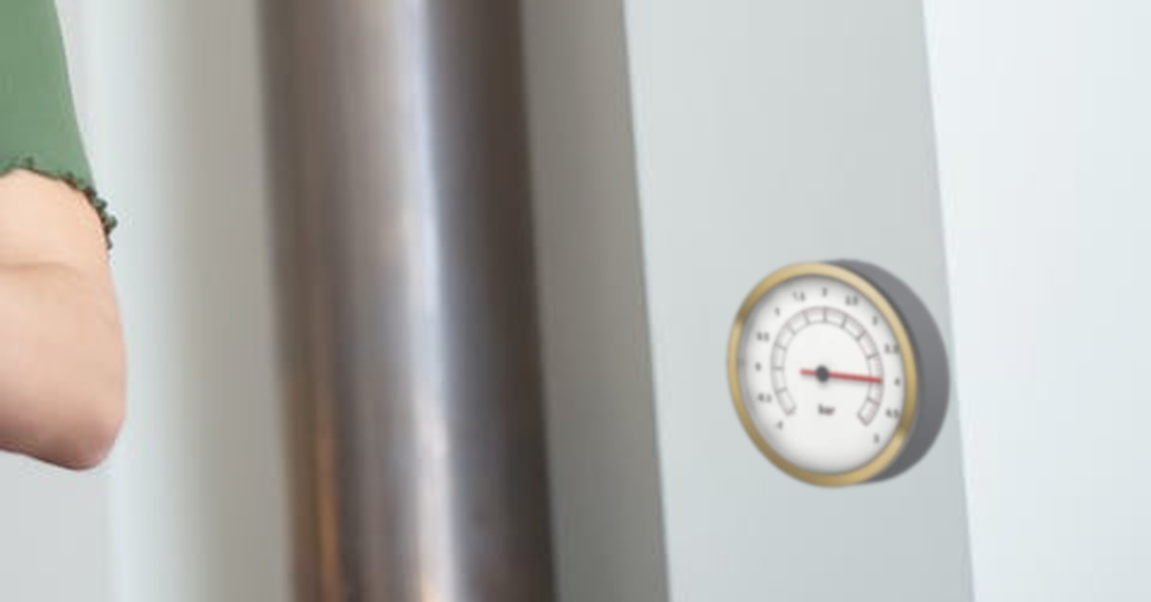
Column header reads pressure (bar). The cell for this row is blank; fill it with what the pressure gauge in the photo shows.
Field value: 4 bar
